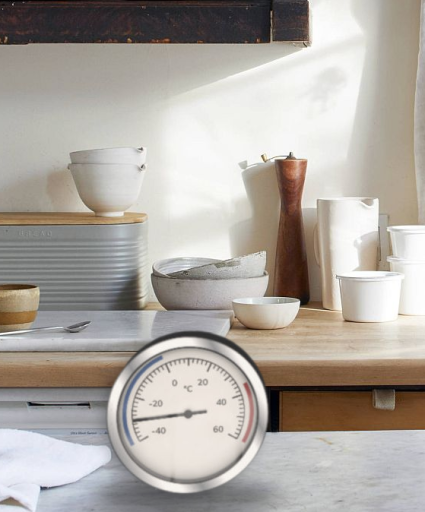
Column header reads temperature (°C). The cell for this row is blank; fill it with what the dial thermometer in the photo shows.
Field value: -30 °C
